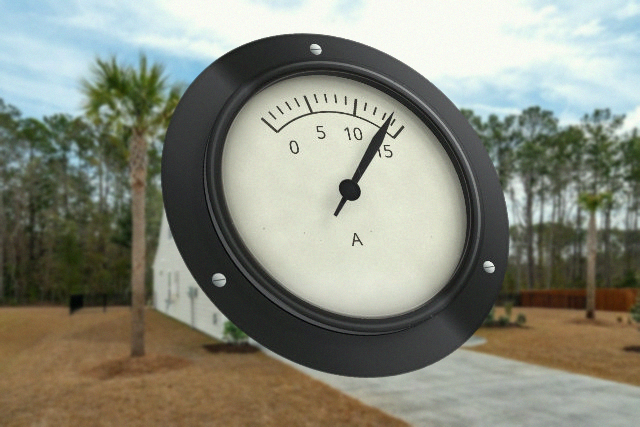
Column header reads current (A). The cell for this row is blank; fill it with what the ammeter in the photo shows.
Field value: 13.5 A
